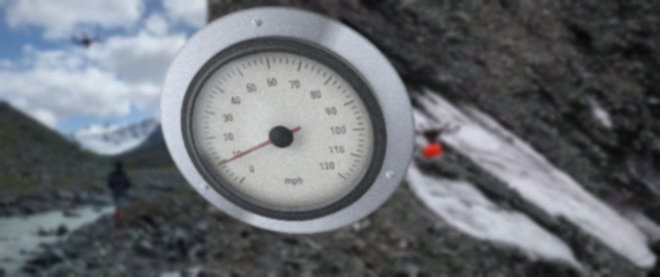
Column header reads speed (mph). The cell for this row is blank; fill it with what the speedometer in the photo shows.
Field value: 10 mph
